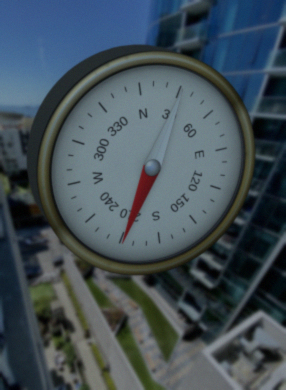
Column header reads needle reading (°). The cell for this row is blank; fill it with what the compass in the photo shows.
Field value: 210 °
